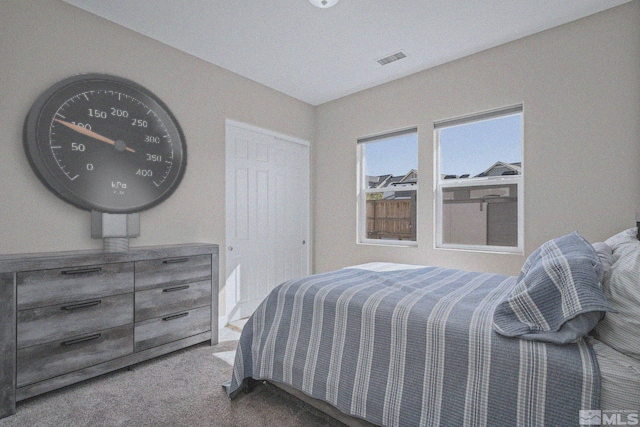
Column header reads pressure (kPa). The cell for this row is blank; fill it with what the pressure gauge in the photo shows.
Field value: 90 kPa
